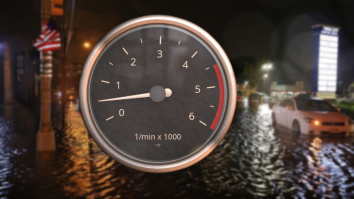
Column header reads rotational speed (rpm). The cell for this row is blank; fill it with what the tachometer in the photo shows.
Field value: 500 rpm
